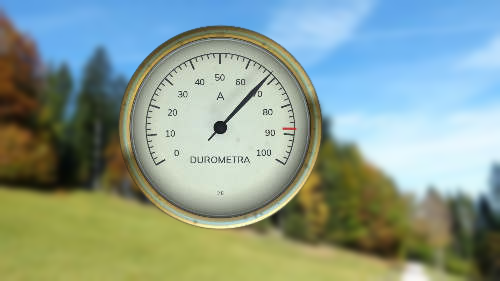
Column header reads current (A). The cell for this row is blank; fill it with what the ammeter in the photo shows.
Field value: 68 A
